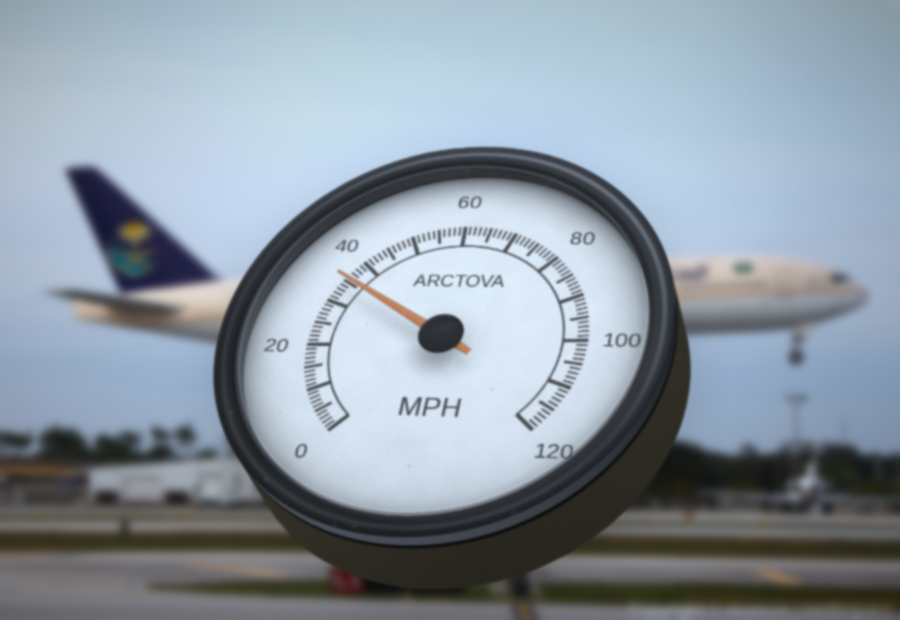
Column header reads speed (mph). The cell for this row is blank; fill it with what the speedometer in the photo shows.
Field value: 35 mph
